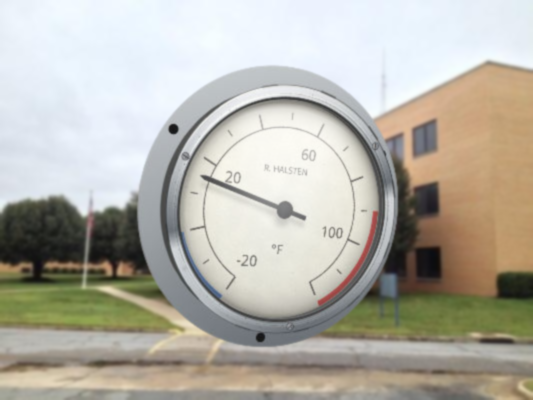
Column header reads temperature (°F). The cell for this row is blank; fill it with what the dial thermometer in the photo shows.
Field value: 15 °F
